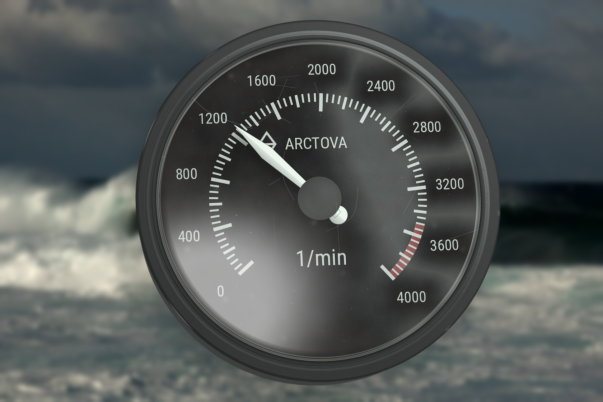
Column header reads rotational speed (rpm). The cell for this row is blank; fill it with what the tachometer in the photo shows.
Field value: 1250 rpm
